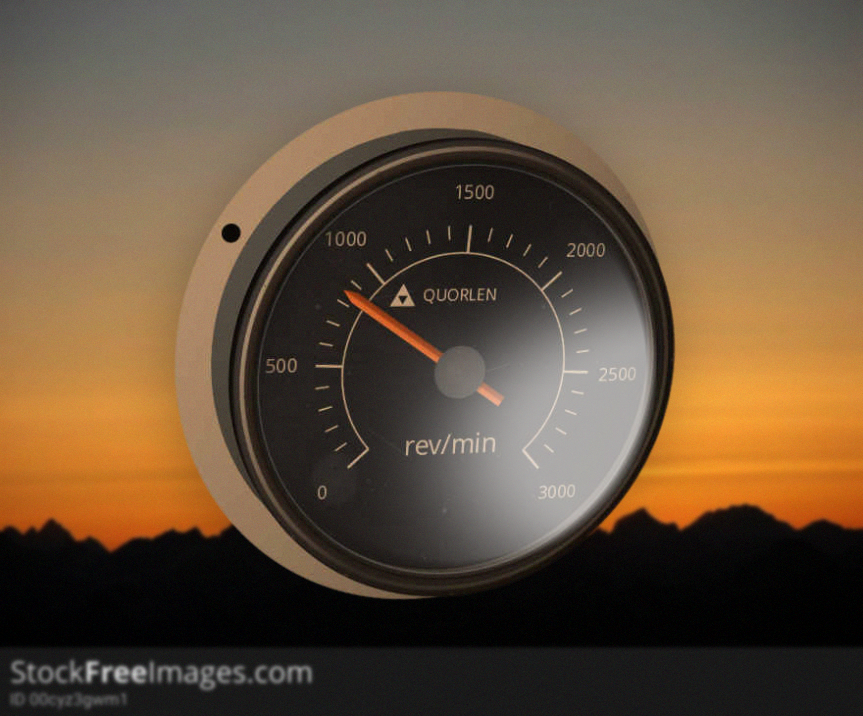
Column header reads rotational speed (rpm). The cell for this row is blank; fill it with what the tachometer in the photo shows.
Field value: 850 rpm
